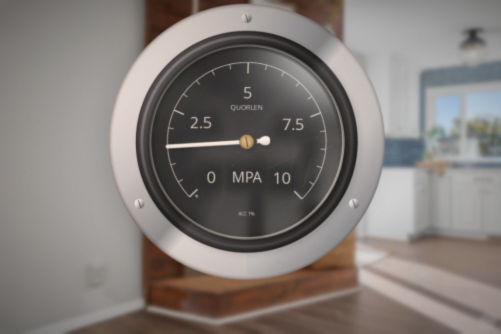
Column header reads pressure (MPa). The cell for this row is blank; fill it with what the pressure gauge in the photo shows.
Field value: 1.5 MPa
